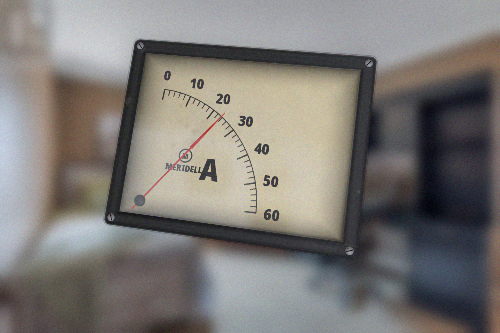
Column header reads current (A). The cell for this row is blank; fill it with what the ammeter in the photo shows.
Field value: 24 A
